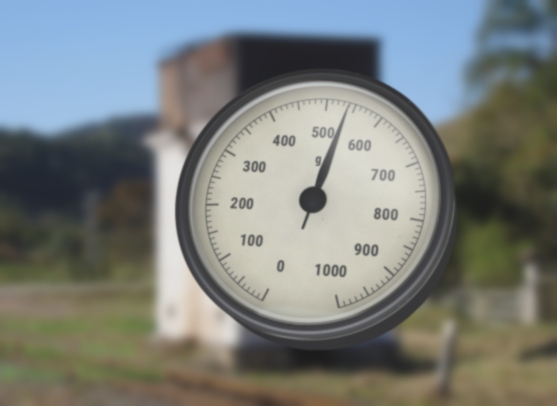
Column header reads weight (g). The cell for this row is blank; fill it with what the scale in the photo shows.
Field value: 540 g
